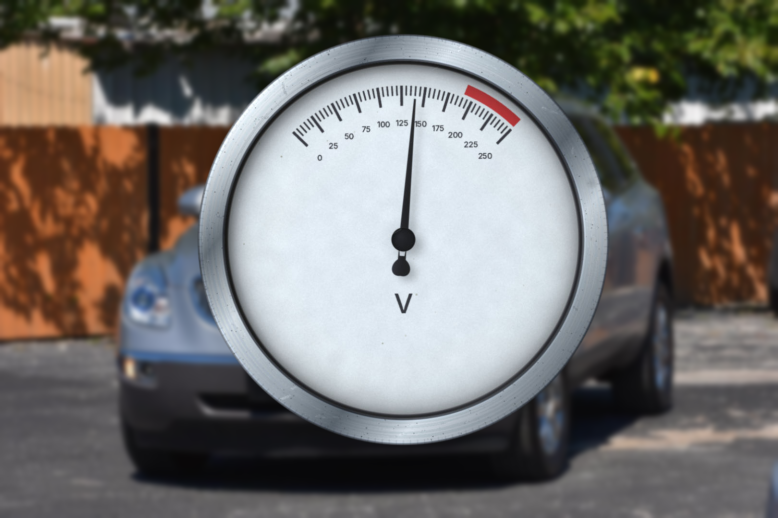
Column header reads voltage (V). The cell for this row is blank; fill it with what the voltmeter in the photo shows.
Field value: 140 V
